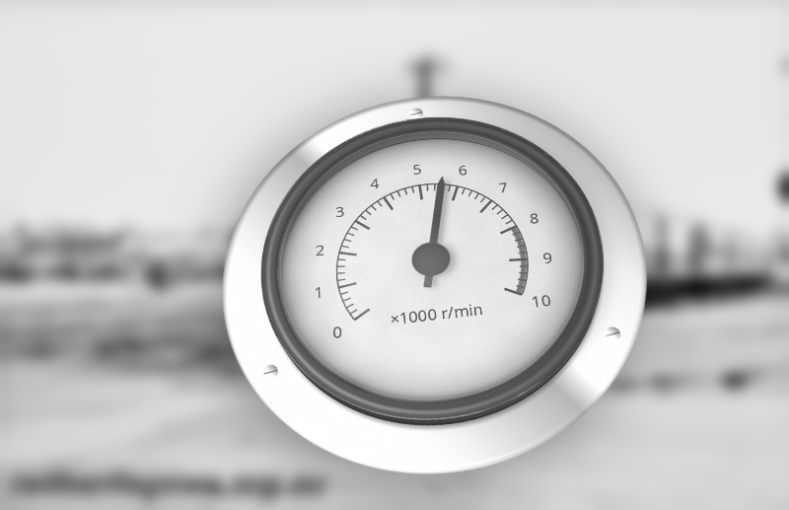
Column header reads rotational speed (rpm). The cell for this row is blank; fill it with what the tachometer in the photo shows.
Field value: 5600 rpm
